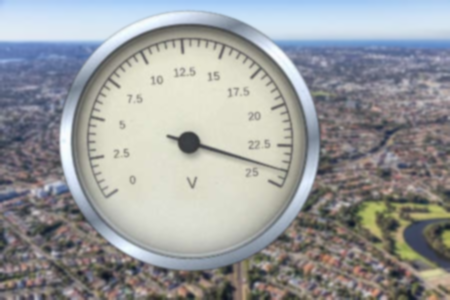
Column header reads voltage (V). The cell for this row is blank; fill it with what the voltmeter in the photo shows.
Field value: 24 V
